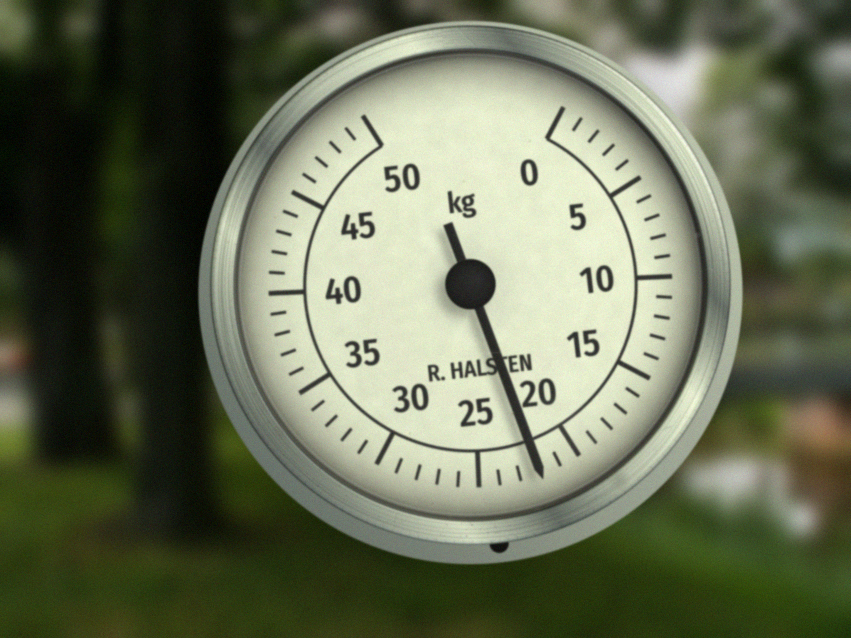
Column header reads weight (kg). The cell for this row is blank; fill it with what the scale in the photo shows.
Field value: 22 kg
